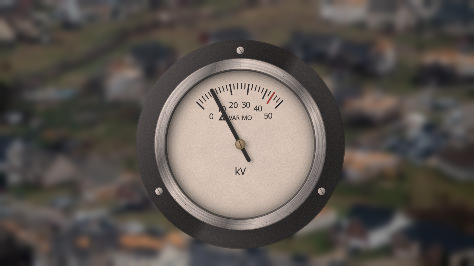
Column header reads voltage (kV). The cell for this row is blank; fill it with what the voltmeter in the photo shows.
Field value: 10 kV
